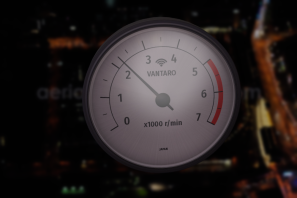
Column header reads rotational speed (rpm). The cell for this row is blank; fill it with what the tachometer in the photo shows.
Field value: 2250 rpm
